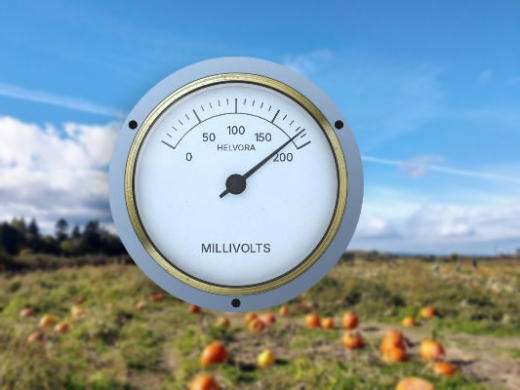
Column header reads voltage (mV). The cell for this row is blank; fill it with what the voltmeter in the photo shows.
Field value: 185 mV
